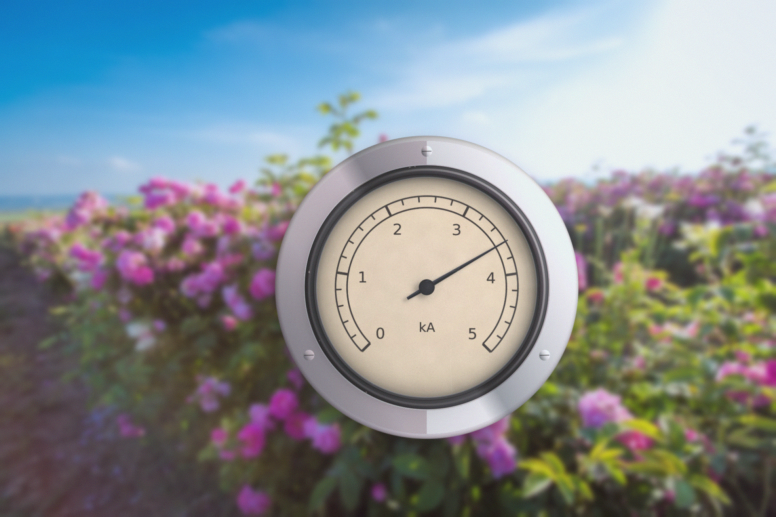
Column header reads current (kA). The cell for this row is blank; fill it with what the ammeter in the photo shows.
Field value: 3.6 kA
